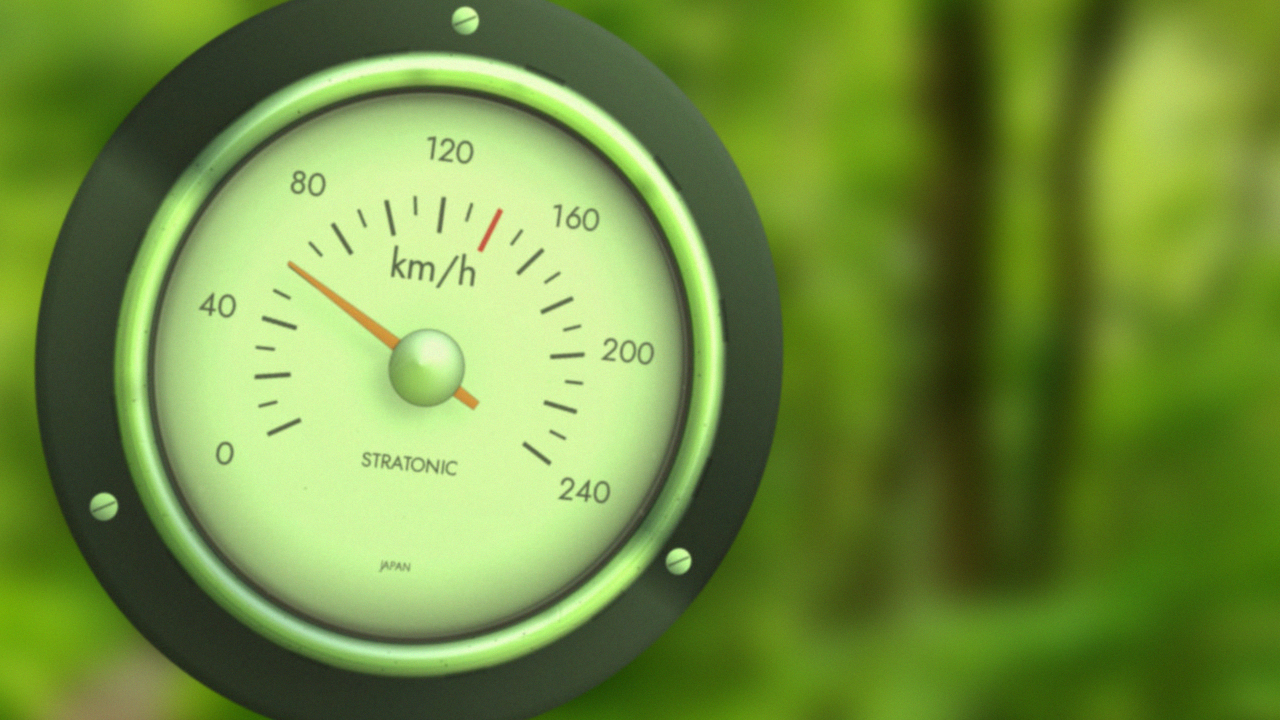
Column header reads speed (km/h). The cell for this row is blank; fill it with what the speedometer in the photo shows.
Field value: 60 km/h
